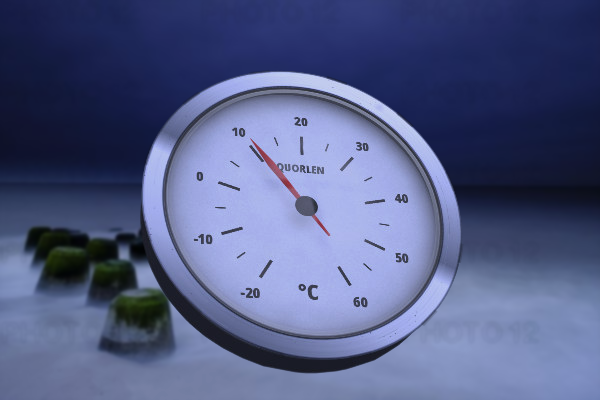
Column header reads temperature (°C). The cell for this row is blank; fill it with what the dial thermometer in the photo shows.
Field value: 10 °C
